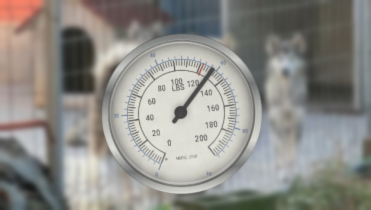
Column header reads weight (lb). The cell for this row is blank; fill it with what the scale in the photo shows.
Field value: 130 lb
